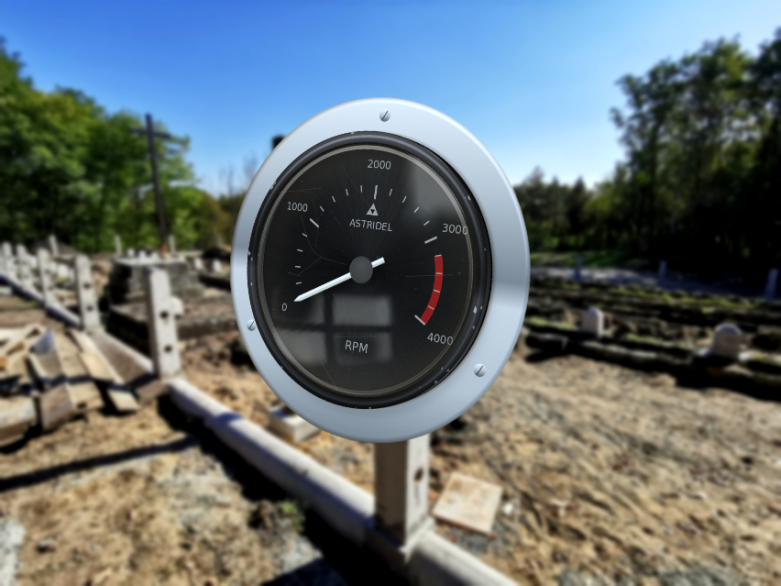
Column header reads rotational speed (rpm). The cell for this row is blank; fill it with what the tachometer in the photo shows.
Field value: 0 rpm
